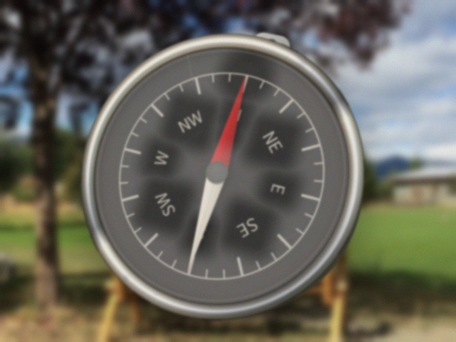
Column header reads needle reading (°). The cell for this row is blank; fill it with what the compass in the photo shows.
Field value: 0 °
